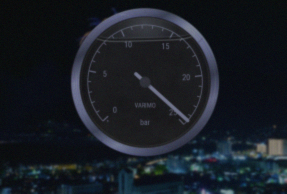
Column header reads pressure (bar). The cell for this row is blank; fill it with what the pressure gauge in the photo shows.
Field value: 24.5 bar
